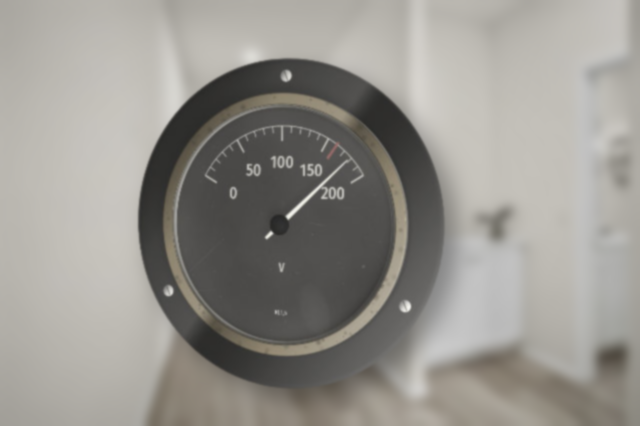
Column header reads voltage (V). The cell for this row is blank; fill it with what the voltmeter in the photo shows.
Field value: 180 V
